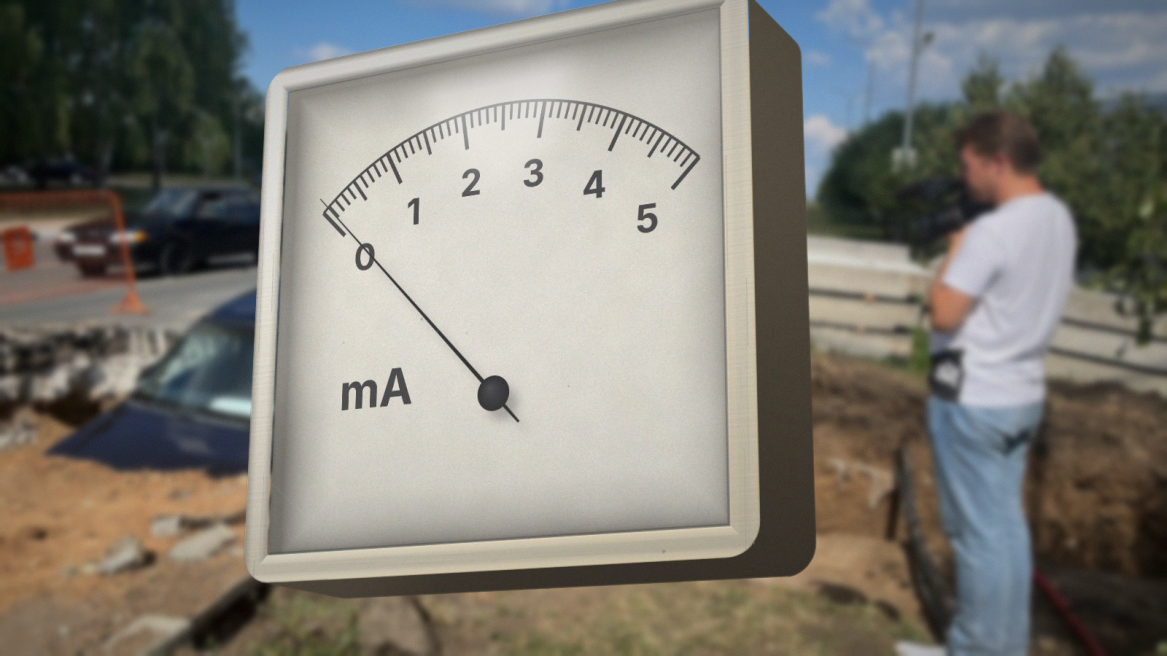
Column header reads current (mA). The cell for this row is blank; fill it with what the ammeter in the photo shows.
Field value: 0.1 mA
